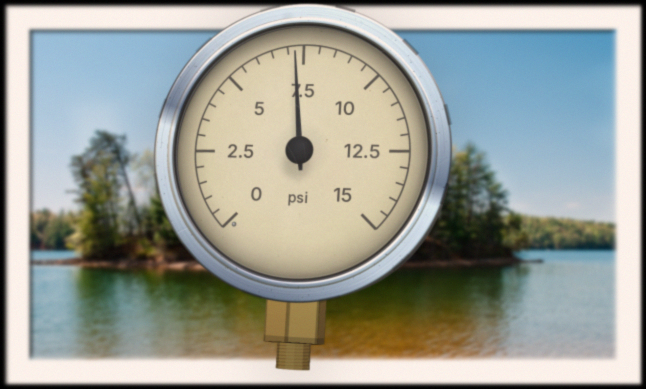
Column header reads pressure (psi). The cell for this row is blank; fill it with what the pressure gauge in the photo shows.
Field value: 7.25 psi
